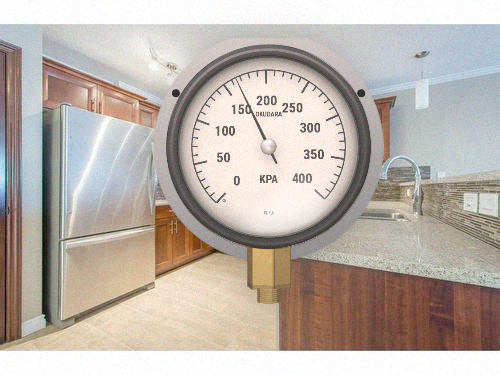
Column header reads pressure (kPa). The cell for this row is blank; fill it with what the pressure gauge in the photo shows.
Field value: 165 kPa
